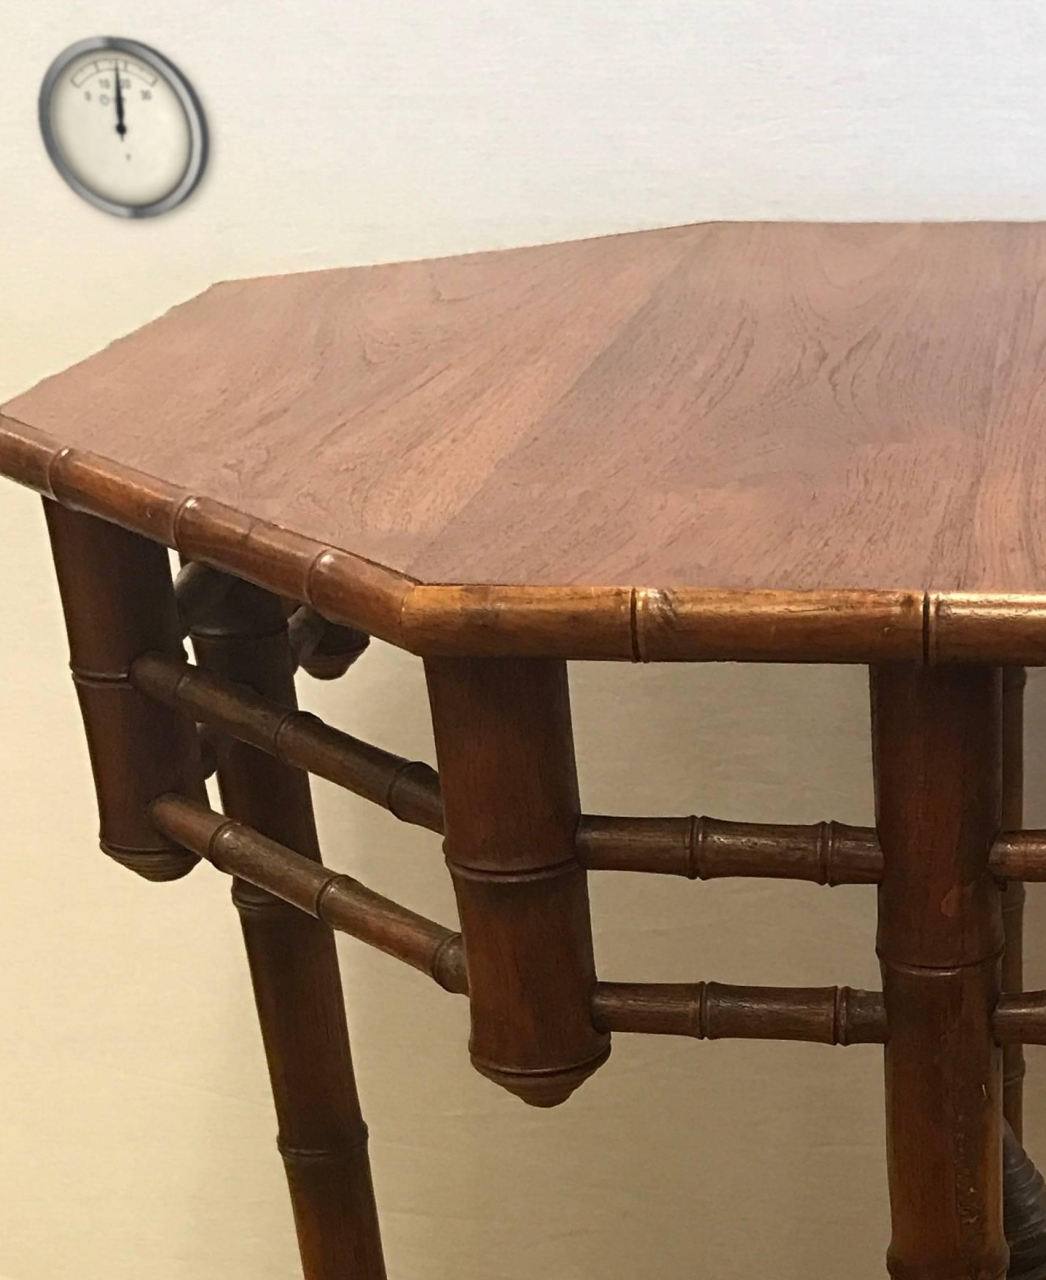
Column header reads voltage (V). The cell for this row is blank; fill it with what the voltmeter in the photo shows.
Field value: 17.5 V
